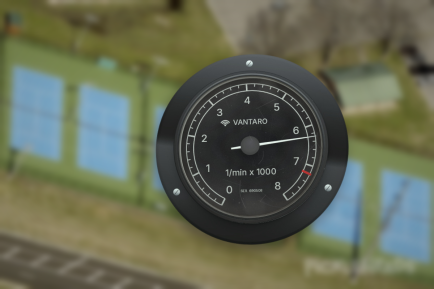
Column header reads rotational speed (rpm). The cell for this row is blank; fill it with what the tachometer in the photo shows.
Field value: 6300 rpm
